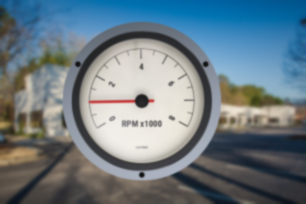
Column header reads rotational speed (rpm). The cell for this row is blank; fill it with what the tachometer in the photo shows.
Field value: 1000 rpm
